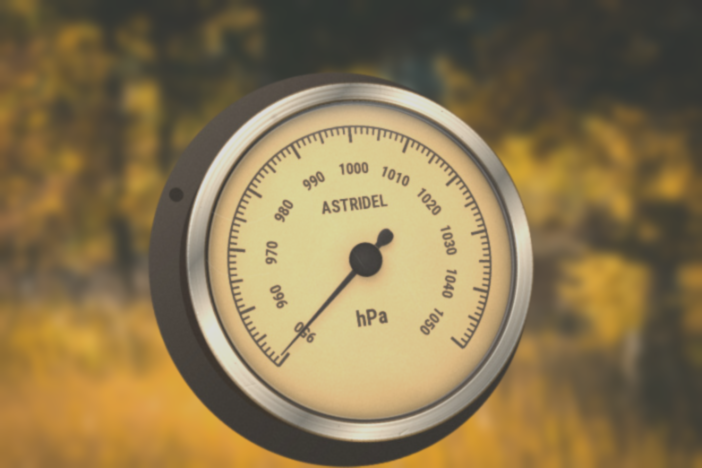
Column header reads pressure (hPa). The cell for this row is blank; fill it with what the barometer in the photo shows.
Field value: 951 hPa
